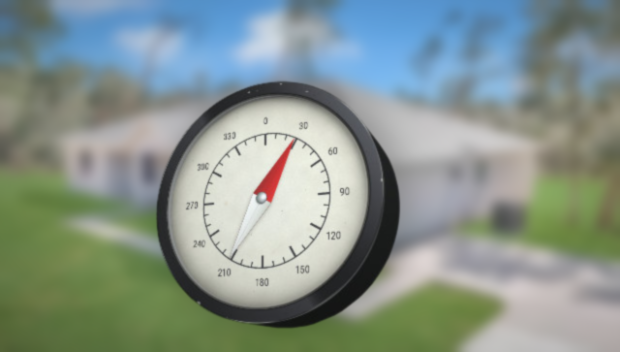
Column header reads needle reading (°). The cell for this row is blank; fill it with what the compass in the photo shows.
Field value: 30 °
